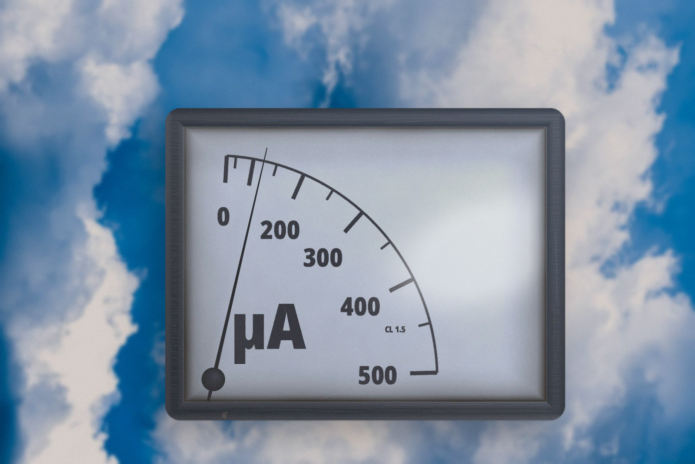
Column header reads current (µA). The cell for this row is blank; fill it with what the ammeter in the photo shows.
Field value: 125 µA
